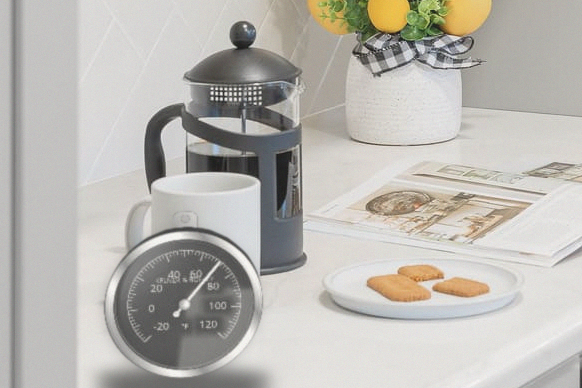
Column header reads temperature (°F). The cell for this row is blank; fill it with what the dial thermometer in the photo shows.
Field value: 70 °F
